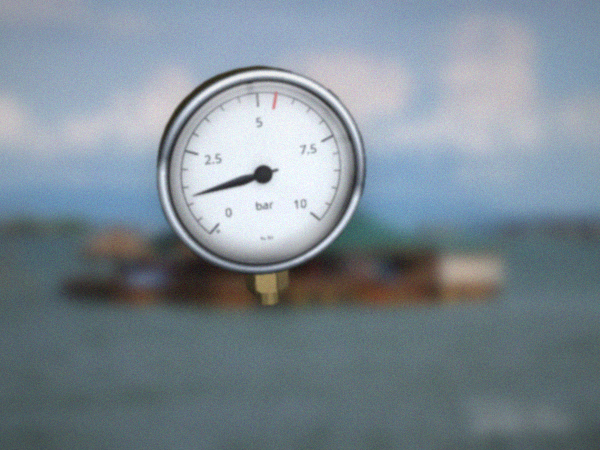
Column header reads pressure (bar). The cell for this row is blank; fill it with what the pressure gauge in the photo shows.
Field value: 1.25 bar
